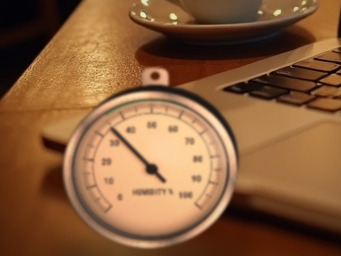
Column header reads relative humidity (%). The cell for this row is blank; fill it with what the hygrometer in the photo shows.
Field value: 35 %
